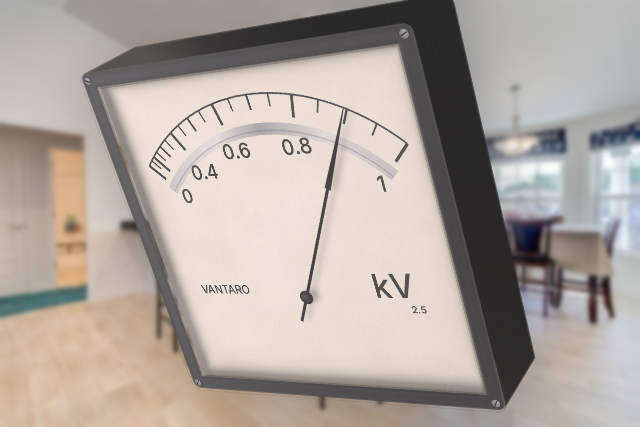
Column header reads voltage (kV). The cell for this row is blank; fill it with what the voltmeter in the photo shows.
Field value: 0.9 kV
